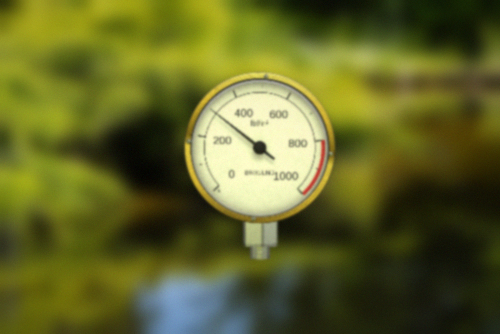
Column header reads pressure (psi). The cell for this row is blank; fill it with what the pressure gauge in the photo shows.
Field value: 300 psi
